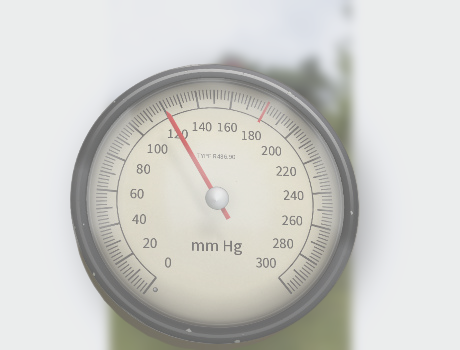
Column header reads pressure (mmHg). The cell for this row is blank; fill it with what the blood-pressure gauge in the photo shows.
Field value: 120 mmHg
